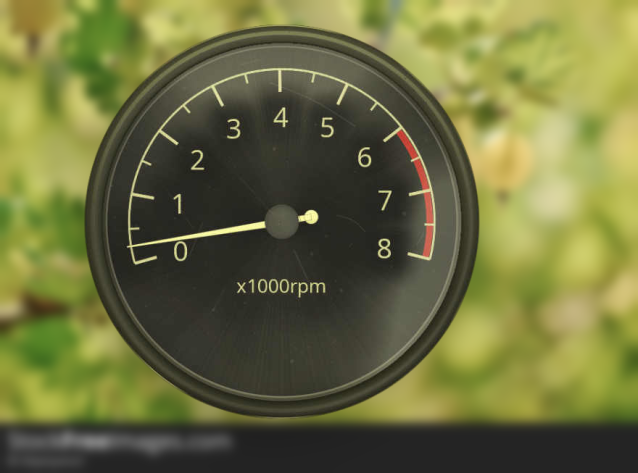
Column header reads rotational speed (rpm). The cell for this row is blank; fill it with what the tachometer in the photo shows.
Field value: 250 rpm
